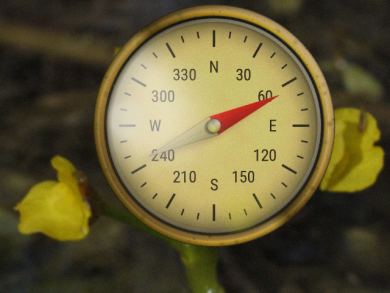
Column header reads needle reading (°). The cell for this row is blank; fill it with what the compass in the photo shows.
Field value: 65 °
